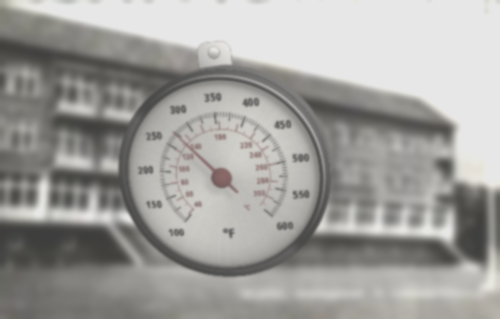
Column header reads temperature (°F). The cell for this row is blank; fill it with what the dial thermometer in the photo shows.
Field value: 275 °F
